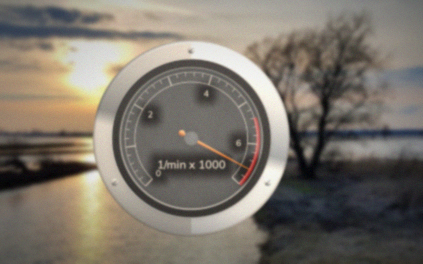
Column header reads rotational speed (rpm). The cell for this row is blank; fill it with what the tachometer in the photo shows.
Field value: 6600 rpm
